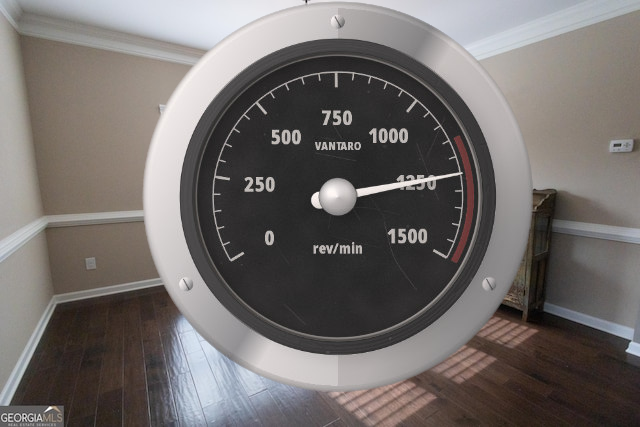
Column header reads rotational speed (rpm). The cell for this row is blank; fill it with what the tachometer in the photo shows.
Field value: 1250 rpm
